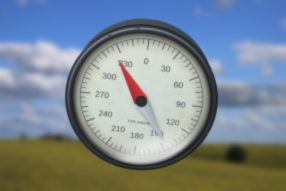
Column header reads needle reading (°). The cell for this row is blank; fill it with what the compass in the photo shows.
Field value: 325 °
